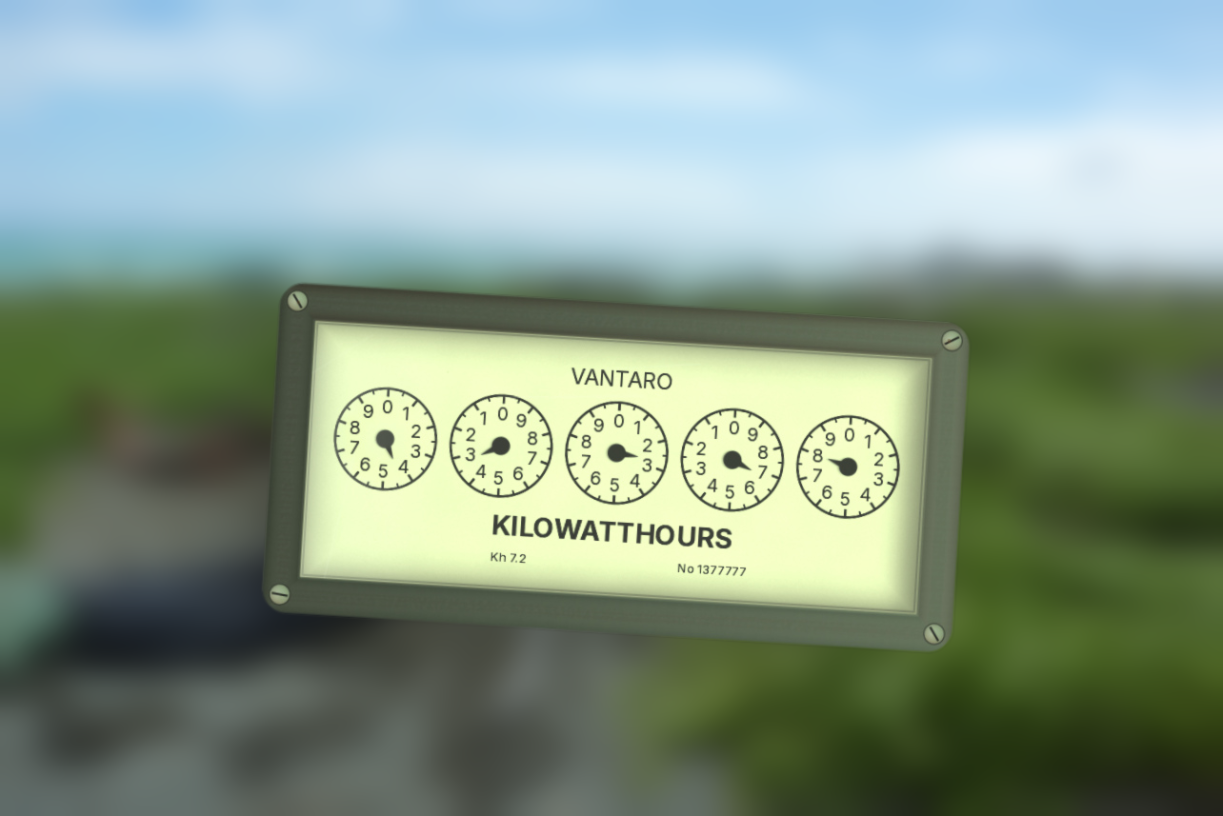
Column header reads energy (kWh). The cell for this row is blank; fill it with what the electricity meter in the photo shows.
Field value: 43268 kWh
